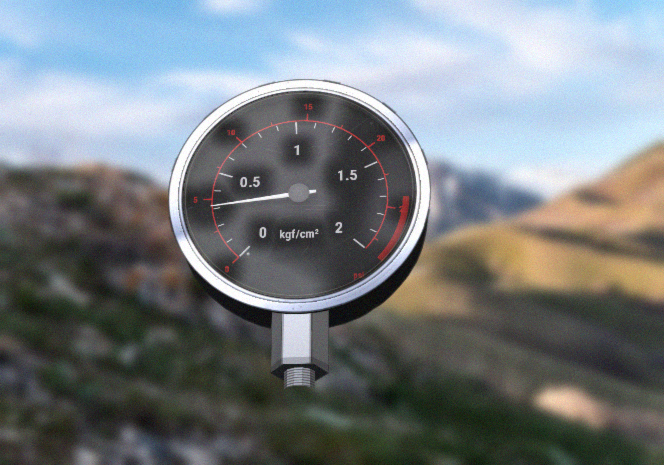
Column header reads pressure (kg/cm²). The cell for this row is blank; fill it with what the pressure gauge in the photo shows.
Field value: 0.3 kg/cm²
